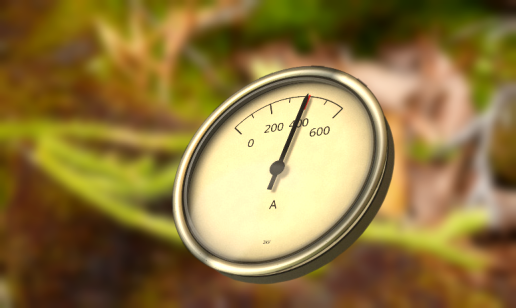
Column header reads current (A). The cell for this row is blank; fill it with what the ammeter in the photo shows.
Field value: 400 A
